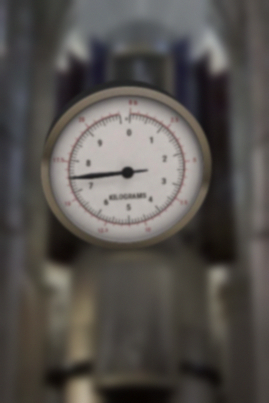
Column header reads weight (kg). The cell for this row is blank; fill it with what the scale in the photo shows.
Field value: 7.5 kg
